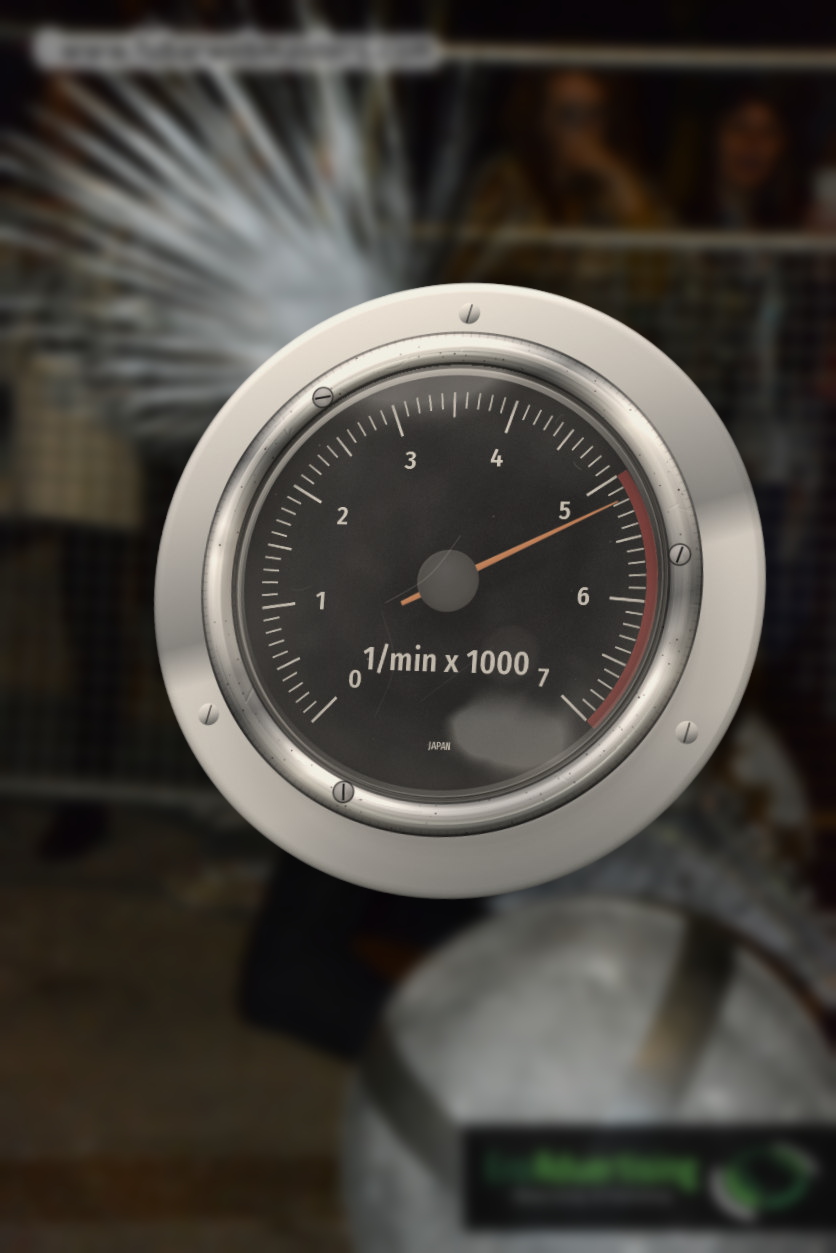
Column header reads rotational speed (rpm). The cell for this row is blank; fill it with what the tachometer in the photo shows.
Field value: 5200 rpm
